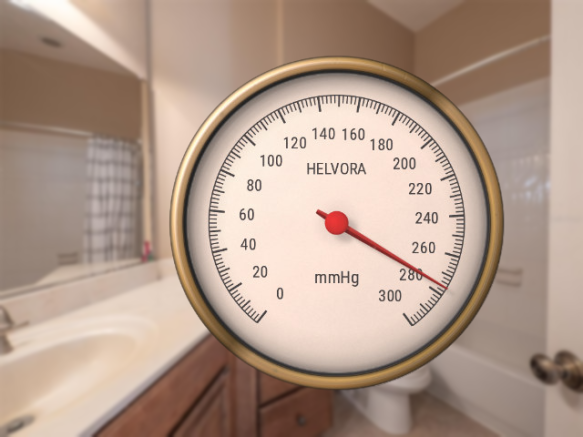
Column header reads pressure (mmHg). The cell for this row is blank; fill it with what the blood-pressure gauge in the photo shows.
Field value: 276 mmHg
